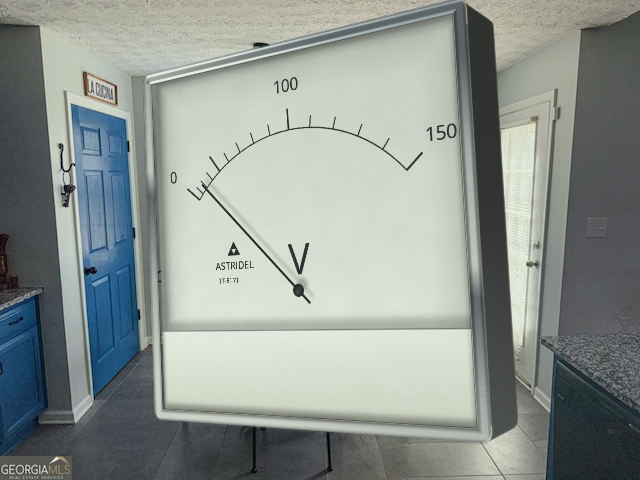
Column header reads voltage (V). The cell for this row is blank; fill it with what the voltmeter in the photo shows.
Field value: 30 V
